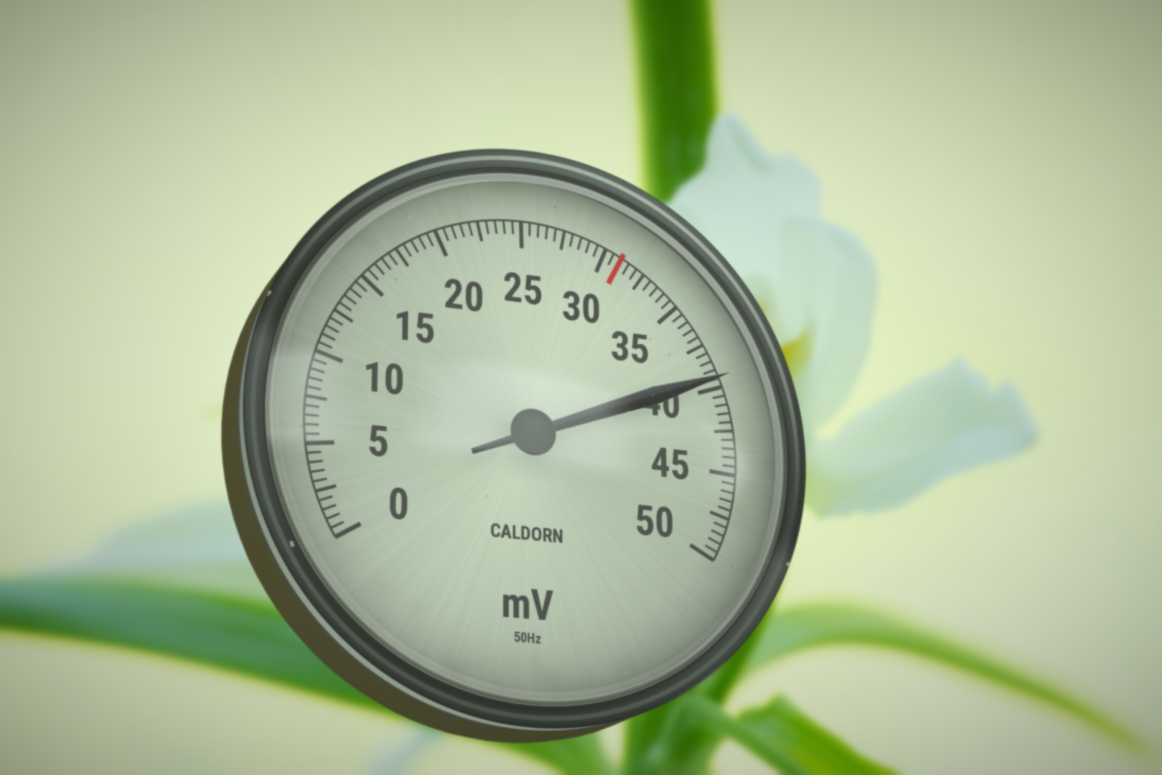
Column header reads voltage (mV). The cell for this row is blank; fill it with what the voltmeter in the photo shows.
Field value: 39.5 mV
